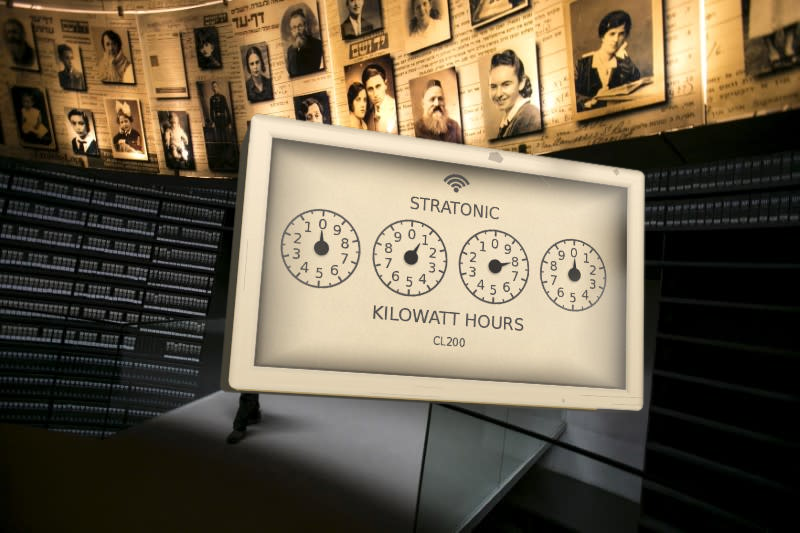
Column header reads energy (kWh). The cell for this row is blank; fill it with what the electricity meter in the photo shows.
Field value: 80 kWh
